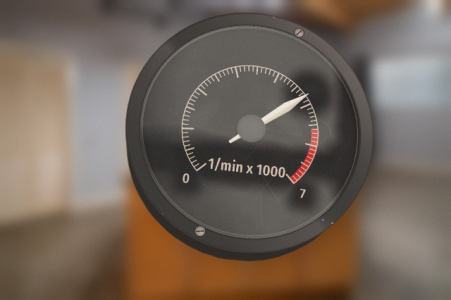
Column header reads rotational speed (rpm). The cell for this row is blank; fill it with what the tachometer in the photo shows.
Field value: 4800 rpm
